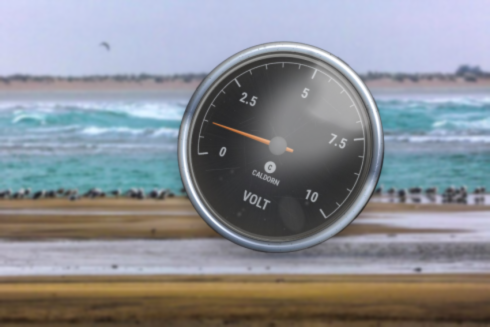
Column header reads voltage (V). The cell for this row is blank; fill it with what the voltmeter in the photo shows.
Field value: 1 V
